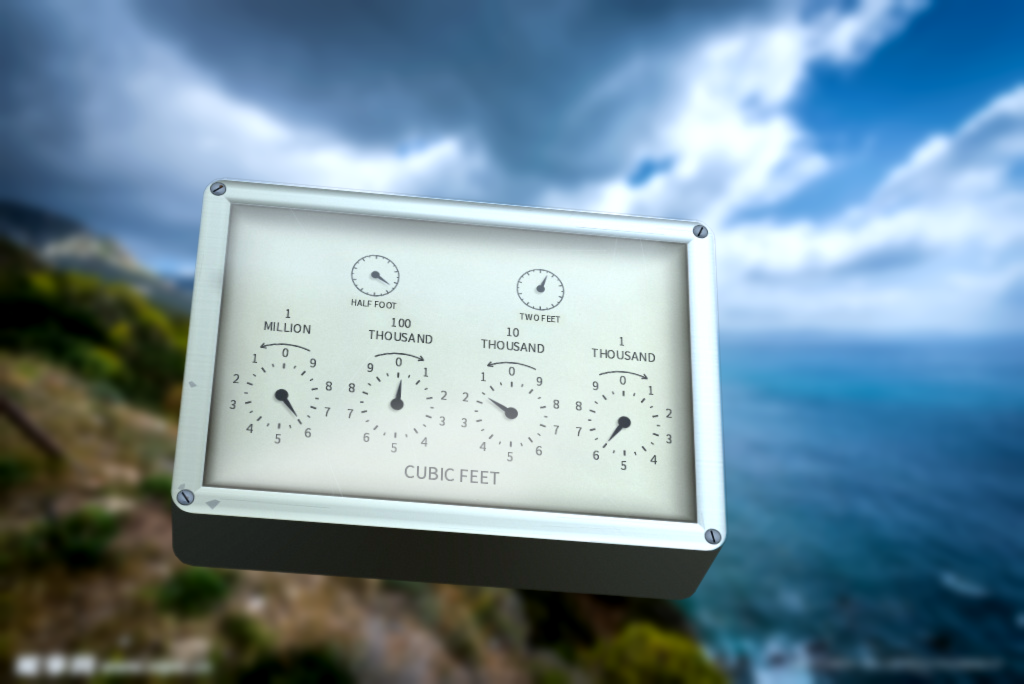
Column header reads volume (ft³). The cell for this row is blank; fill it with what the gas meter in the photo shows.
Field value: 601600 ft³
